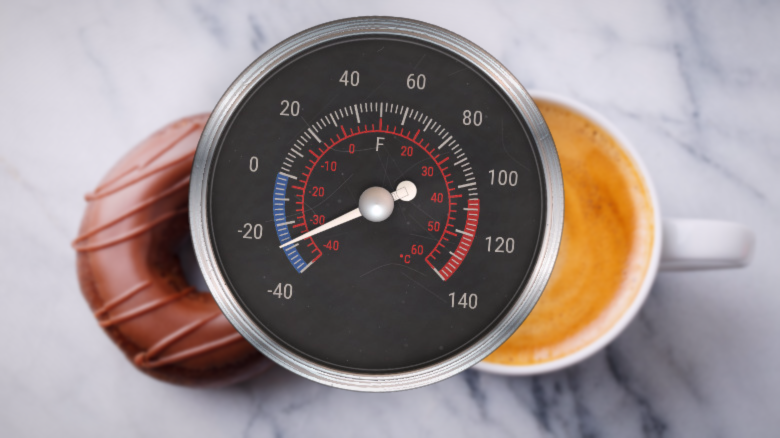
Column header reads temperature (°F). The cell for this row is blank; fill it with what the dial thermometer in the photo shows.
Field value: -28 °F
